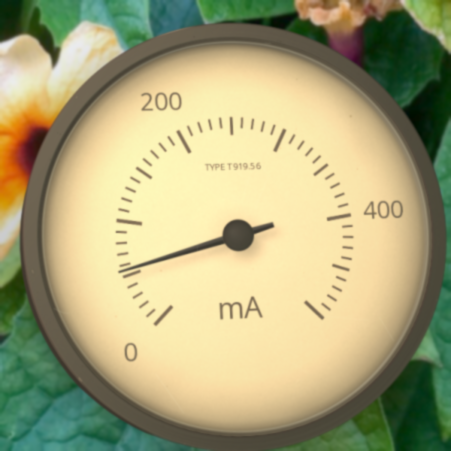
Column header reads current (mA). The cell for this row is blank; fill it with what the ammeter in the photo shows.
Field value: 55 mA
